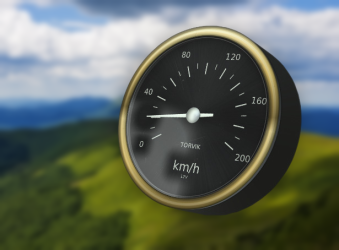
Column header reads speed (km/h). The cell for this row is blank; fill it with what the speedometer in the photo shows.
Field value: 20 km/h
